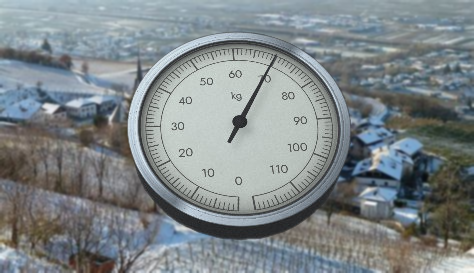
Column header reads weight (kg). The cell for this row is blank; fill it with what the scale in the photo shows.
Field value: 70 kg
